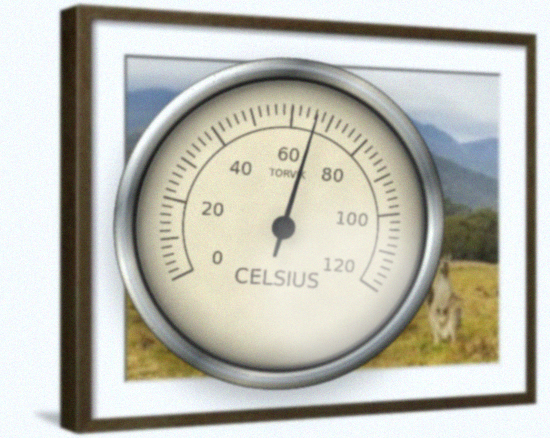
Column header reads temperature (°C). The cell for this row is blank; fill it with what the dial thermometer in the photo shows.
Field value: 66 °C
